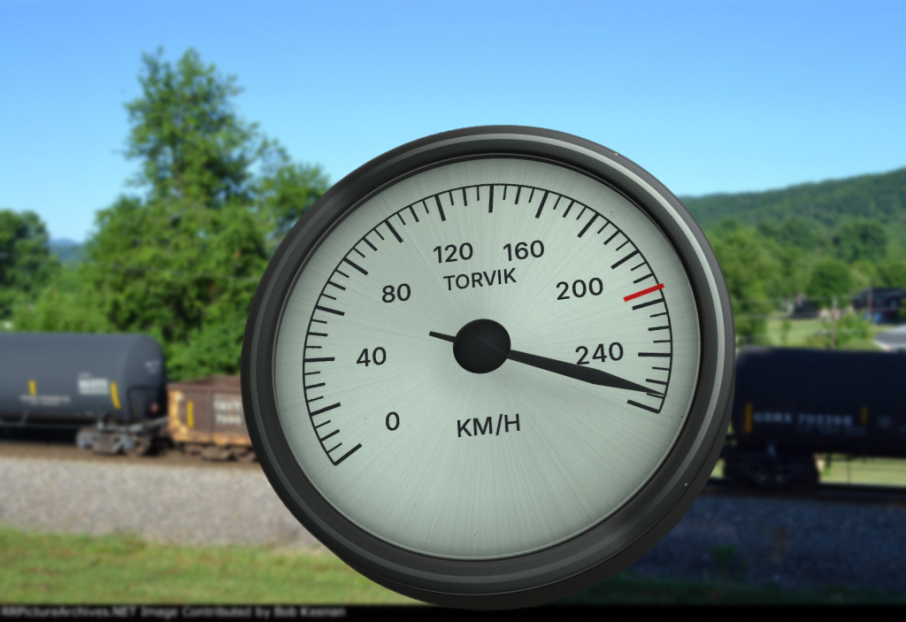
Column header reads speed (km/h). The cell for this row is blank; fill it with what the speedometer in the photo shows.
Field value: 255 km/h
